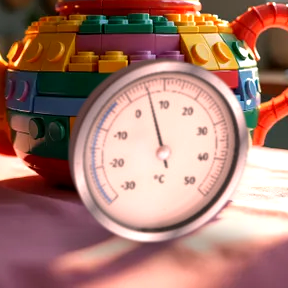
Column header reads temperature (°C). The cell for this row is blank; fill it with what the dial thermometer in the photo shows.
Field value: 5 °C
